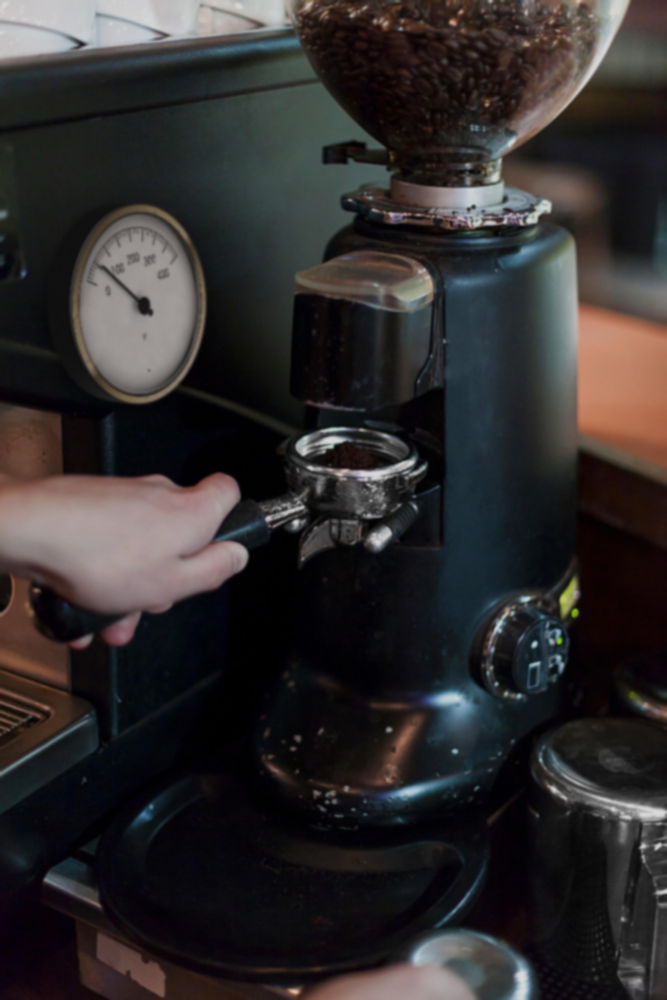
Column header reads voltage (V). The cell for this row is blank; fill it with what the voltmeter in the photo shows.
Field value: 50 V
